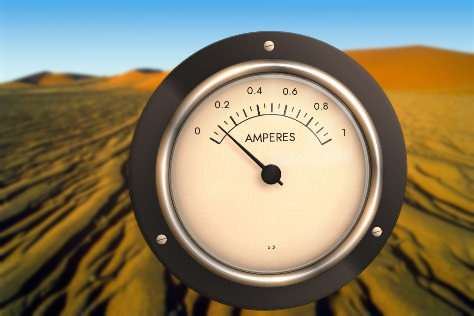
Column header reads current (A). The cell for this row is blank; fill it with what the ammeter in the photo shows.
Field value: 0.1 A
